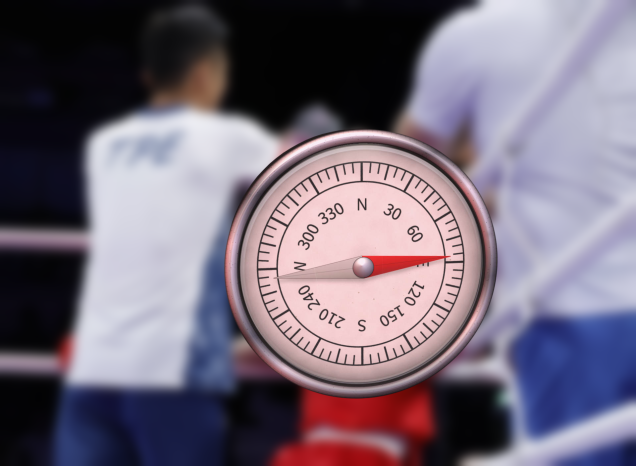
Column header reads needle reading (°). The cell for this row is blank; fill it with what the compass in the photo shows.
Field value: 85 °
